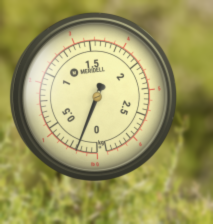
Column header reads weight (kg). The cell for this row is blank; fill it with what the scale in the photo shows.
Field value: 0.2 kg
